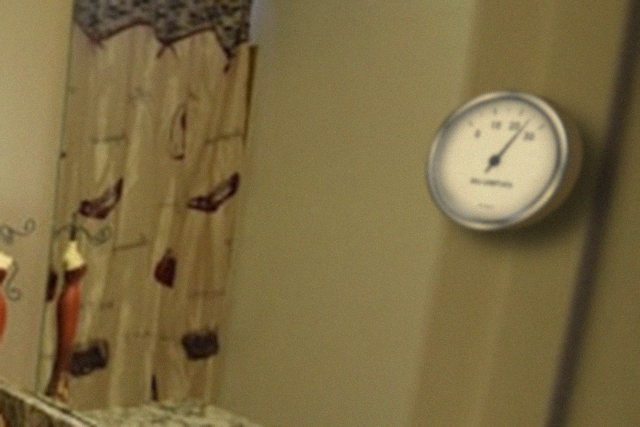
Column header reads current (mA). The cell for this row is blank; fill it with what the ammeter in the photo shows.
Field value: 25 mA
